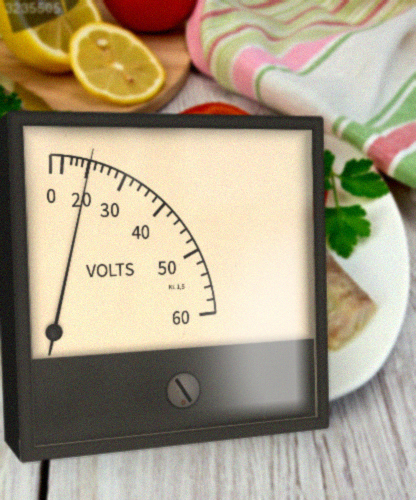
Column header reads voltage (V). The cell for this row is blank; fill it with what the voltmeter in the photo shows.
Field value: 20 V
